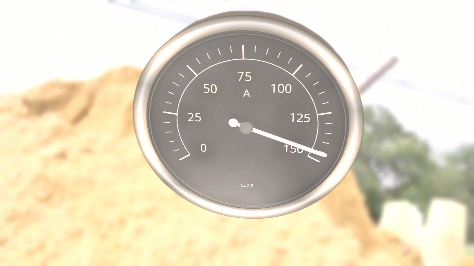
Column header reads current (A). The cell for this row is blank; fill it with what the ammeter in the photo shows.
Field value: 145 A
